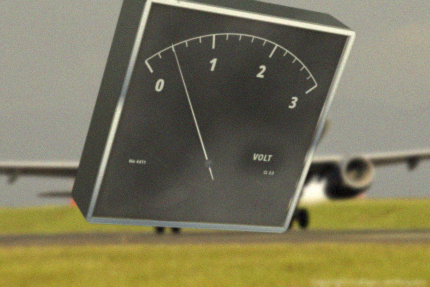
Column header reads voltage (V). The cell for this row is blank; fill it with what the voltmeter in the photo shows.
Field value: 0.4 V
